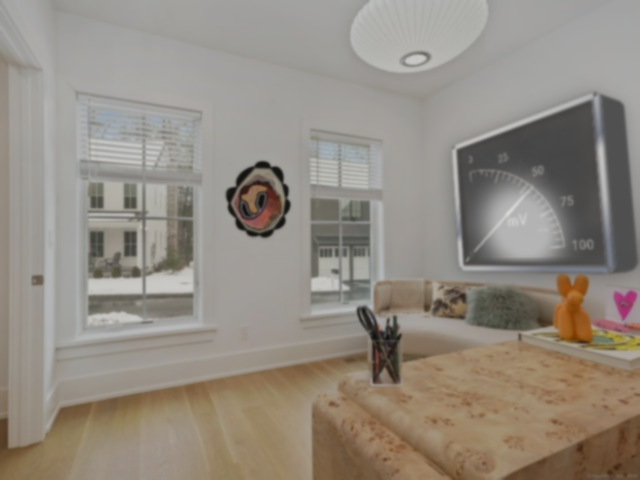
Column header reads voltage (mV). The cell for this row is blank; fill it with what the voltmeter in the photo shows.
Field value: 55 mV
